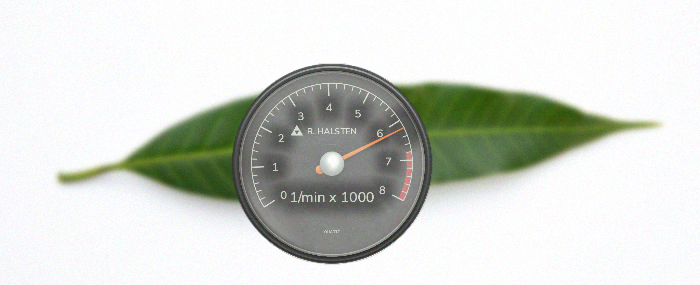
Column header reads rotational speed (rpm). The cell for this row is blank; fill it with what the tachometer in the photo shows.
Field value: 6200 rpm
